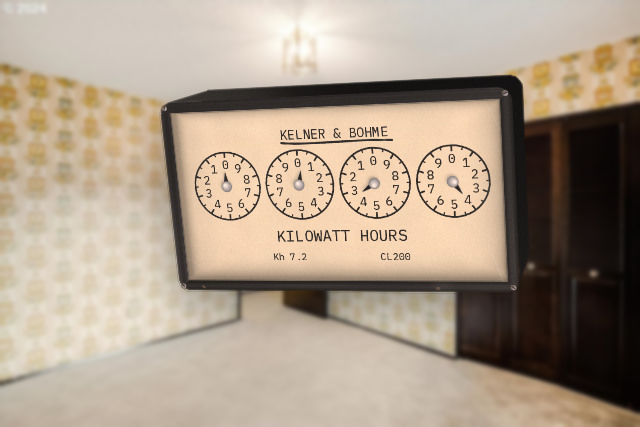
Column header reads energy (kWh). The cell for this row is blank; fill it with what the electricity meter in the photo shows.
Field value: 34 kWh
